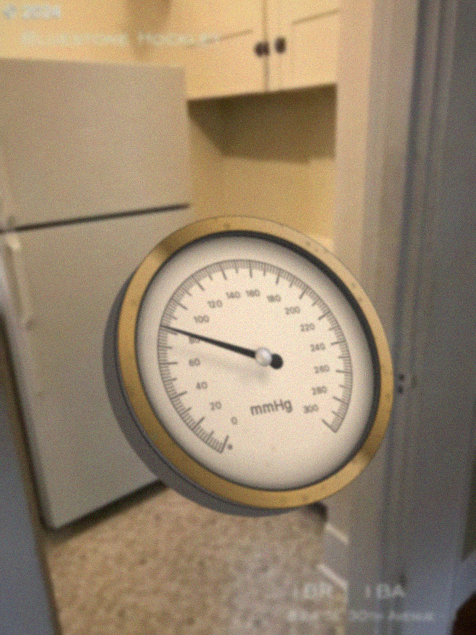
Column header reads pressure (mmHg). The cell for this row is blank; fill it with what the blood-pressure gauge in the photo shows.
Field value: 80 mmHg
